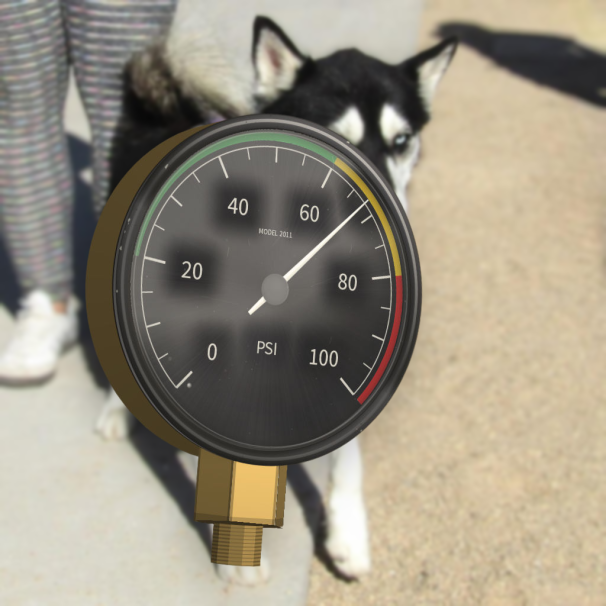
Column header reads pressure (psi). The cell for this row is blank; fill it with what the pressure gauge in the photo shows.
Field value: 67.5 psi
